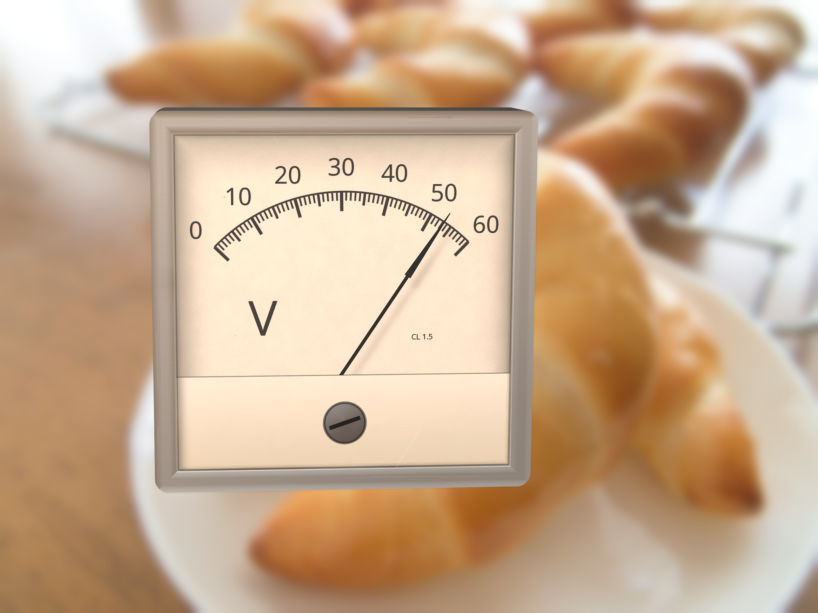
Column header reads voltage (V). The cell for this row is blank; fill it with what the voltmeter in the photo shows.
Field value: 53 V
